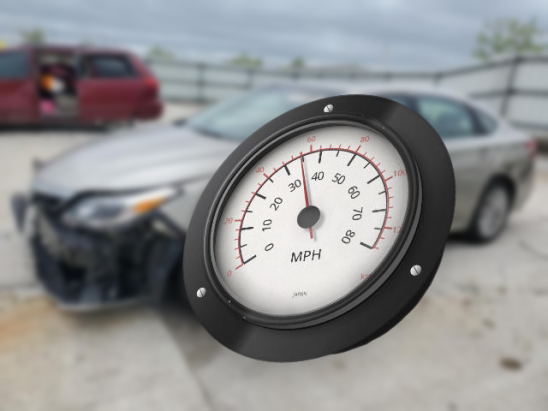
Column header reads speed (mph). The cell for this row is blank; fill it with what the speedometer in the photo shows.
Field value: 35 mph
